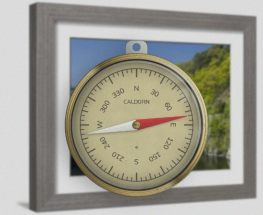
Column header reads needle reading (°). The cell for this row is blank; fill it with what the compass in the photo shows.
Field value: 80 °
